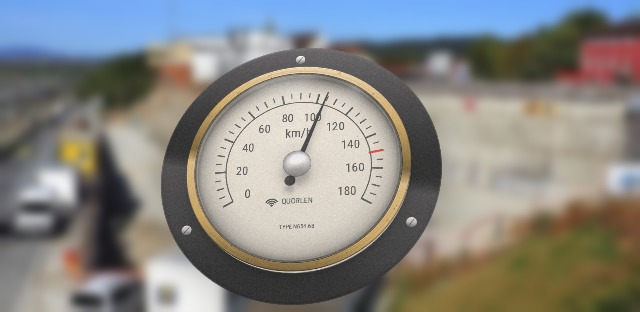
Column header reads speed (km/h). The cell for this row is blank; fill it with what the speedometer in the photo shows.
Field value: 105 km/h
